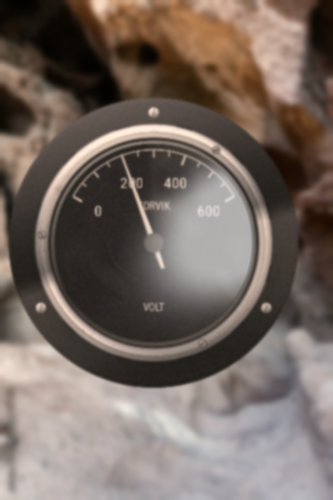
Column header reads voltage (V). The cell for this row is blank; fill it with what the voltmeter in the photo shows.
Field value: 200 V
